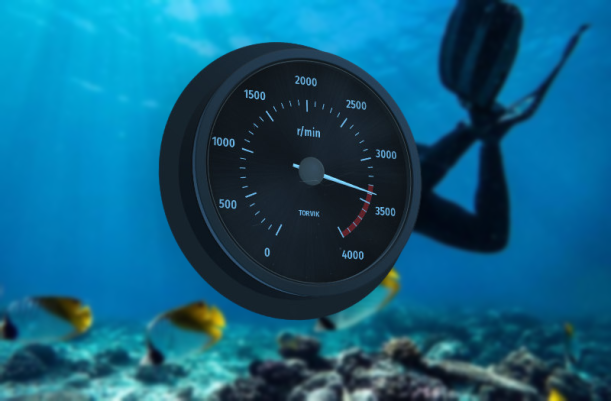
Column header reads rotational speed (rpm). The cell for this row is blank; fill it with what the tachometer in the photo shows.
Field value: 3400 rpm
